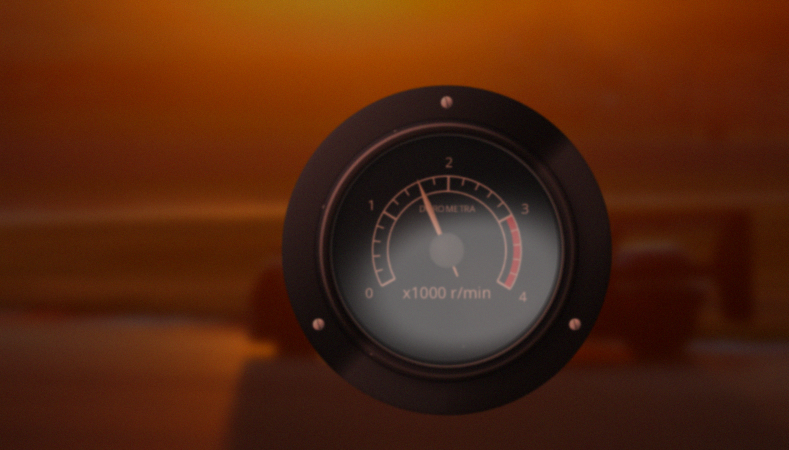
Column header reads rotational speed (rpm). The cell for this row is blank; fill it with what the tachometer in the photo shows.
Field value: 1600 rpm
